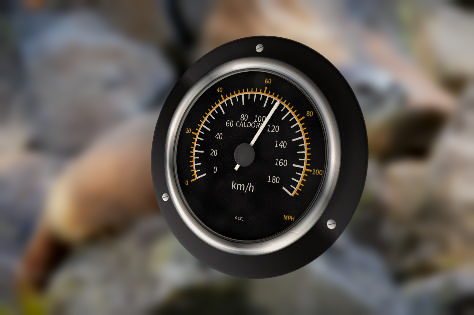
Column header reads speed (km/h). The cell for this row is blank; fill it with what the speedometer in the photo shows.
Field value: 110 km/h
